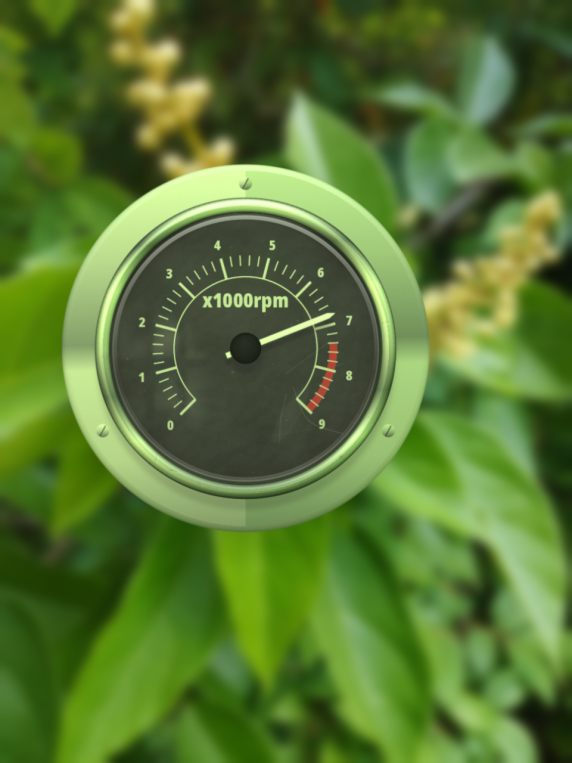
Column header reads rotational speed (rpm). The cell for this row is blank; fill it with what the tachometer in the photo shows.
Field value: 6800 rpm
